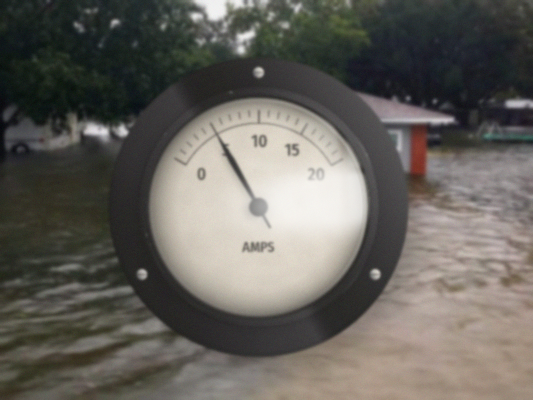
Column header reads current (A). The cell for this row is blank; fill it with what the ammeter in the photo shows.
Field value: 5 A
